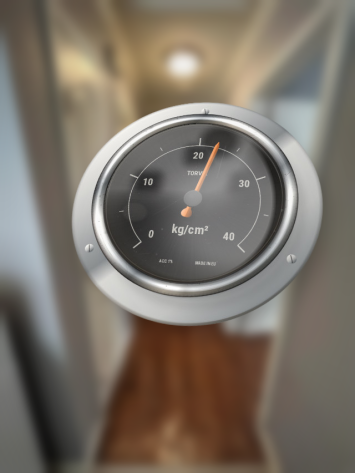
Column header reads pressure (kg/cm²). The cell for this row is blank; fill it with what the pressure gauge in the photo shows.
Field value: 22.5 kg/cm²
